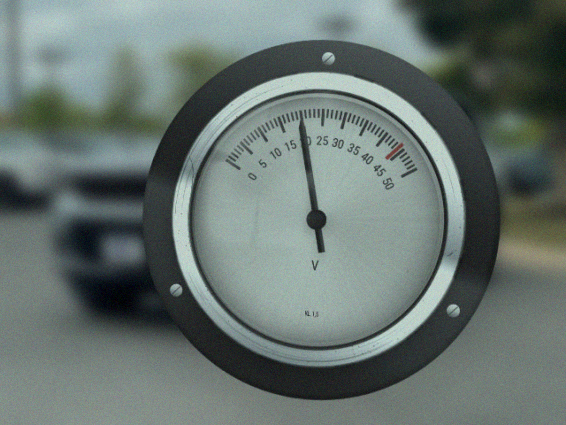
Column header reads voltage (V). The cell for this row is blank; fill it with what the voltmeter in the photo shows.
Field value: 20 V
